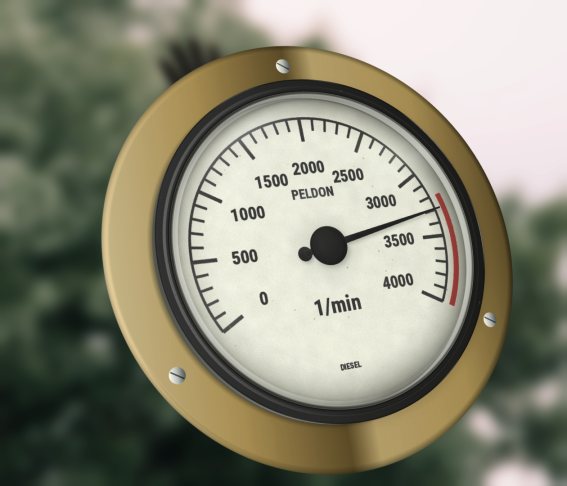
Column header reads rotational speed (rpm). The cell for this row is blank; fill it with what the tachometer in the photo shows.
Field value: 3300 rpm
